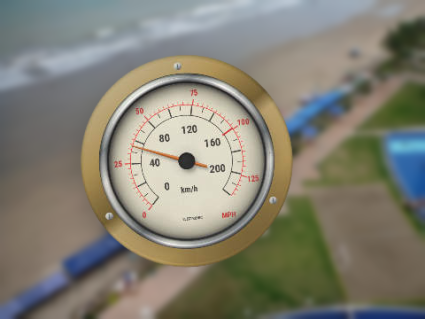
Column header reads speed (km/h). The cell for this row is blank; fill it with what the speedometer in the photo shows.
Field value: 55 km/h
